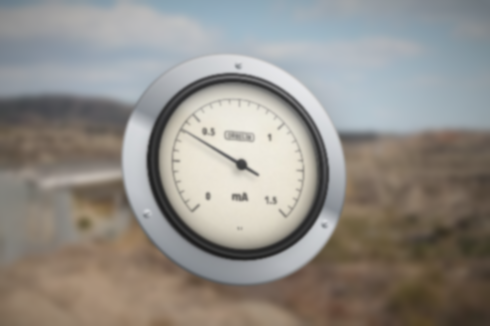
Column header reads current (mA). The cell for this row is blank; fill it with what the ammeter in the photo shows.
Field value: 0.4 mA
